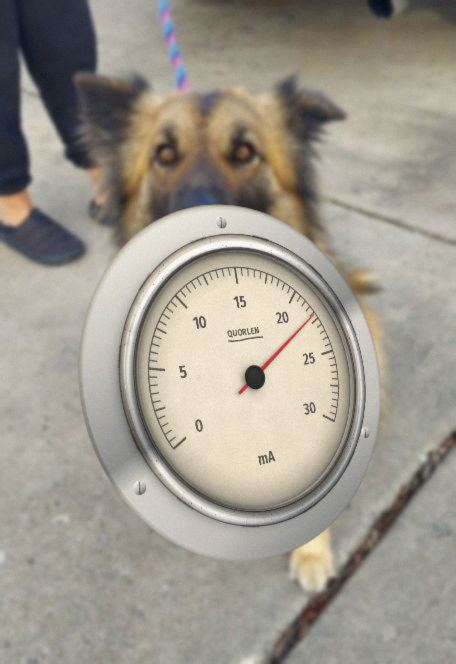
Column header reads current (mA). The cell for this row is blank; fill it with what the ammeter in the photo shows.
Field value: 22 mA
